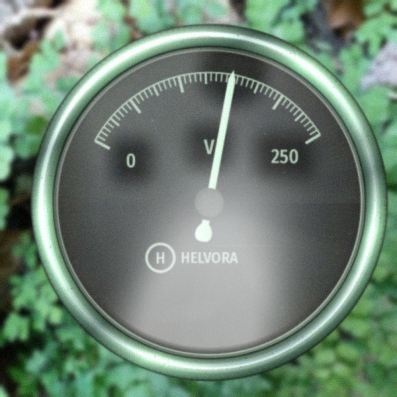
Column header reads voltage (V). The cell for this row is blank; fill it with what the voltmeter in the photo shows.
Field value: 150 V
